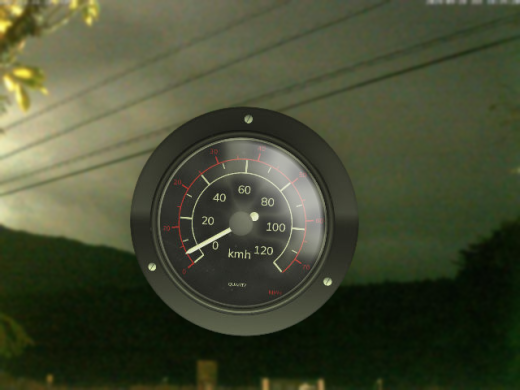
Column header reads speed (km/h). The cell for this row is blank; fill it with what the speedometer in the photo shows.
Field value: 5 km/h
